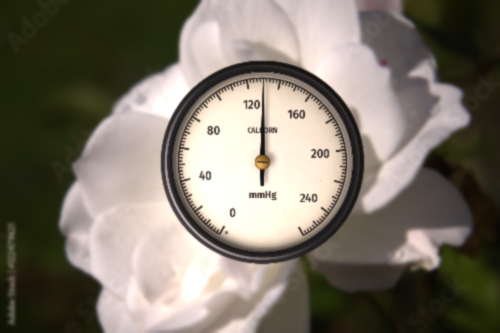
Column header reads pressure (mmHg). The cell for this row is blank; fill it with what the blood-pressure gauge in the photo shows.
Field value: 130 mmHg
